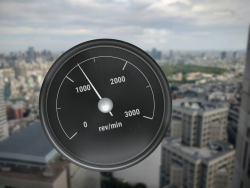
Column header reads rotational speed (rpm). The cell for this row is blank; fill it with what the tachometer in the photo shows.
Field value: 1250 rpm
